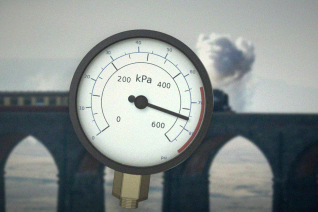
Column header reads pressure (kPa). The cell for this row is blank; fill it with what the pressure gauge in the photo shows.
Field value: 525 kPa
